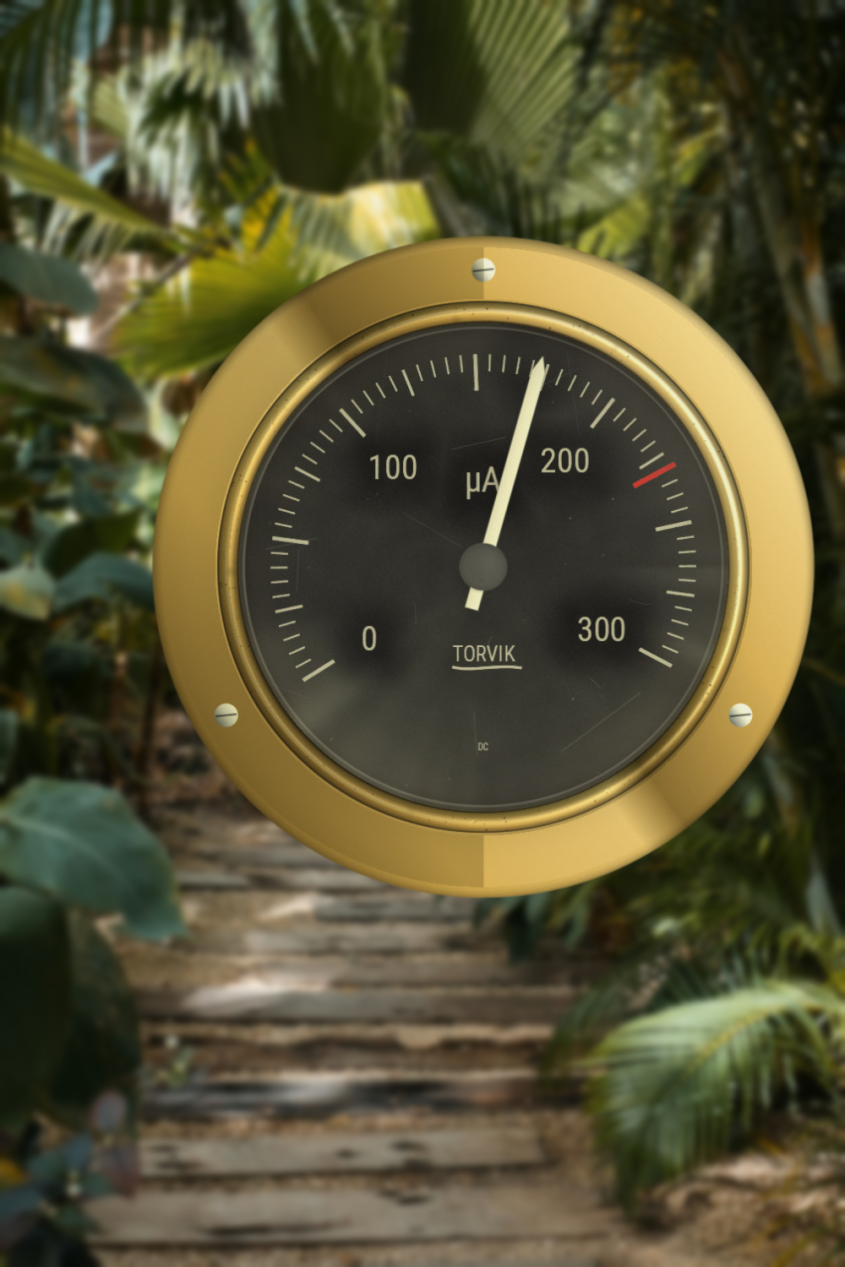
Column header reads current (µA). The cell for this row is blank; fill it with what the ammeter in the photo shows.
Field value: 172.5 µA
